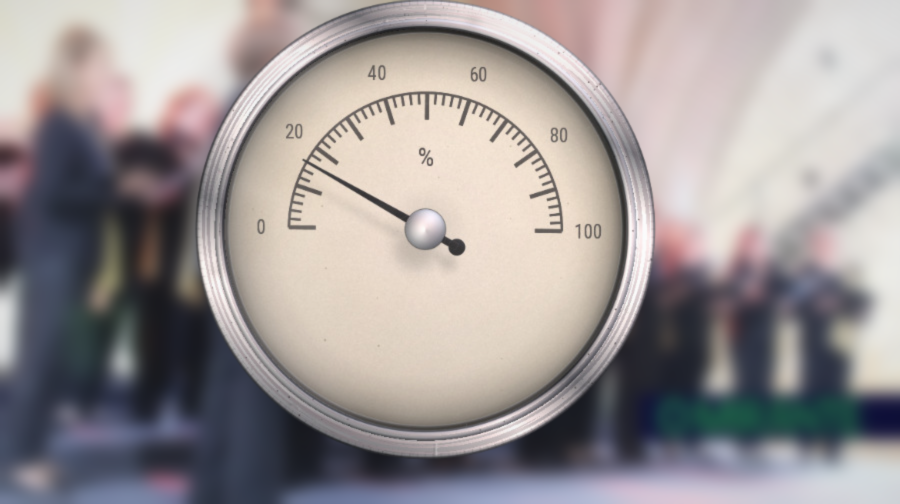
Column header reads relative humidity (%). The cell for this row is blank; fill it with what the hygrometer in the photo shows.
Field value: 16 %
